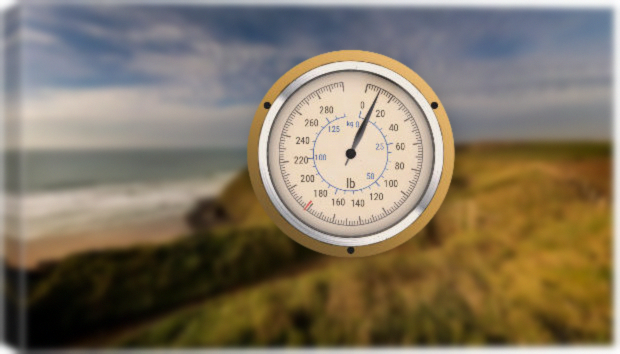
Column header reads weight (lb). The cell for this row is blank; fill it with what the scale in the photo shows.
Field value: 10 lb
